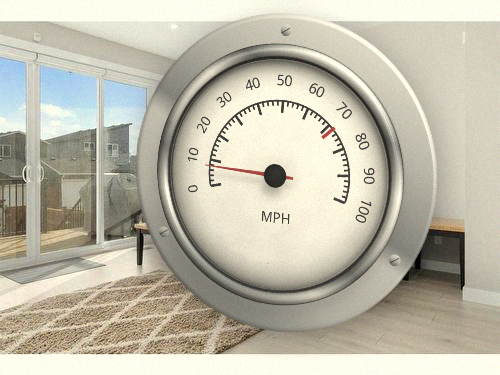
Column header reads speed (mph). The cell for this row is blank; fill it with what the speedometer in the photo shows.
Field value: 8 mph
